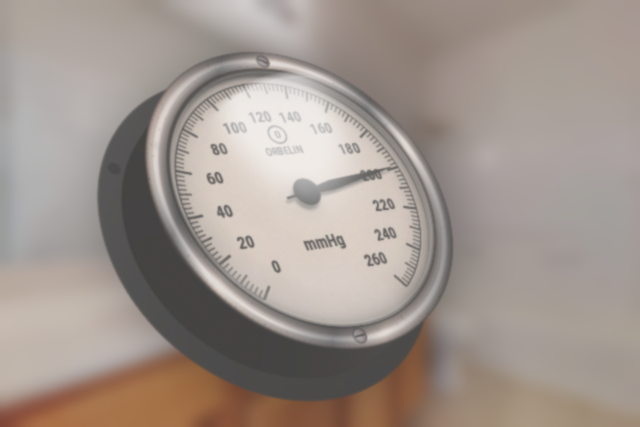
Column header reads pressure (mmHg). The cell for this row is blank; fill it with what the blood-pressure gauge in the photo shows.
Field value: 200 mmHg
